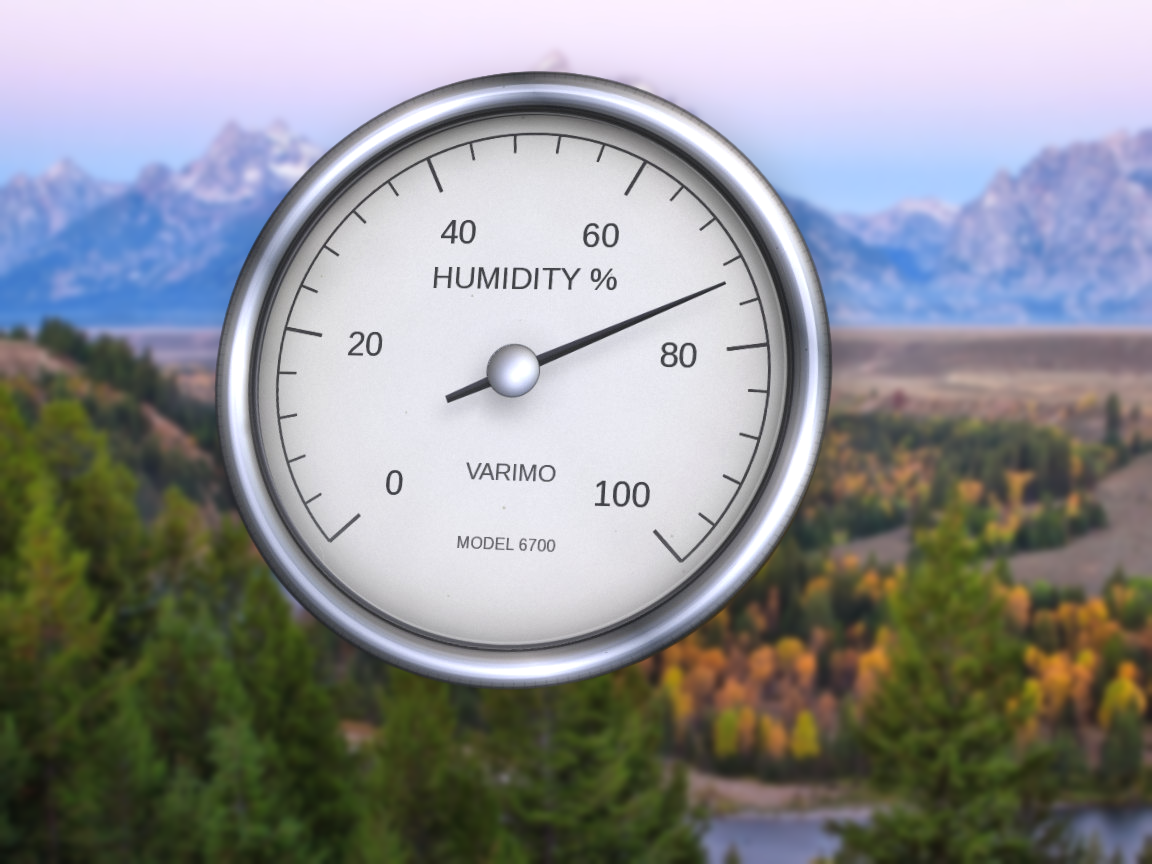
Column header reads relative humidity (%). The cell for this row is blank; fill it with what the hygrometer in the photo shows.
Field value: 74 %
